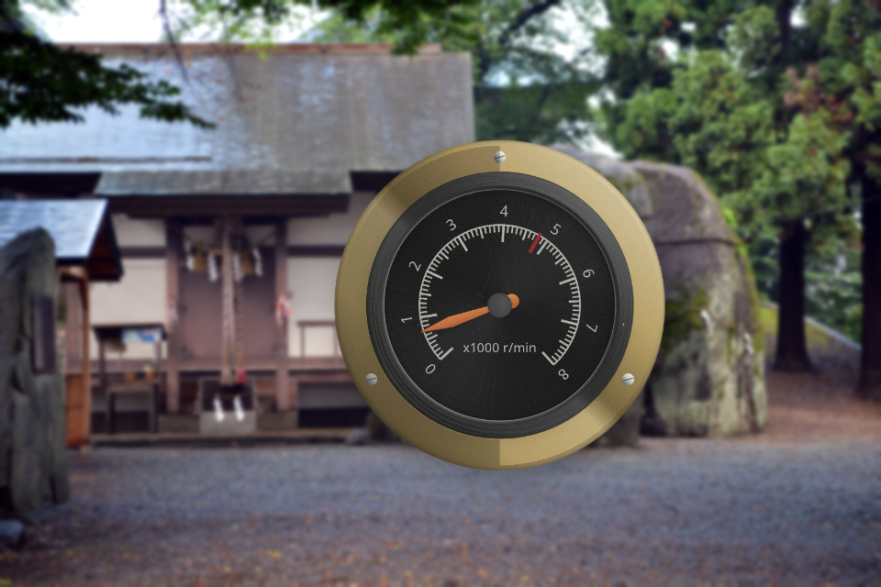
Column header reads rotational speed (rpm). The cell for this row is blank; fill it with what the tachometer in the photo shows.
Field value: 700 rpm
